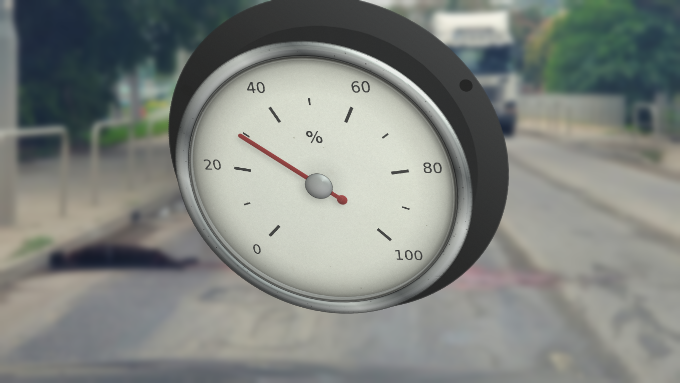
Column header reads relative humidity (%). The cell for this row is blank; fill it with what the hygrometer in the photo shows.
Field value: 30 %
